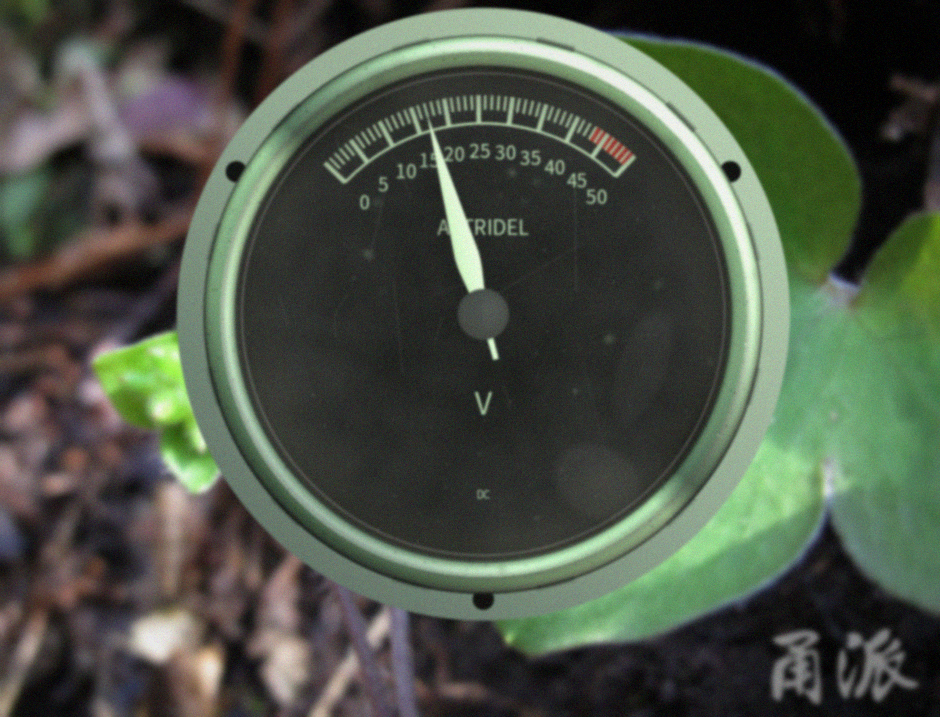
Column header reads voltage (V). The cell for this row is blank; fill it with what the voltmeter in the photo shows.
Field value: 17 V
